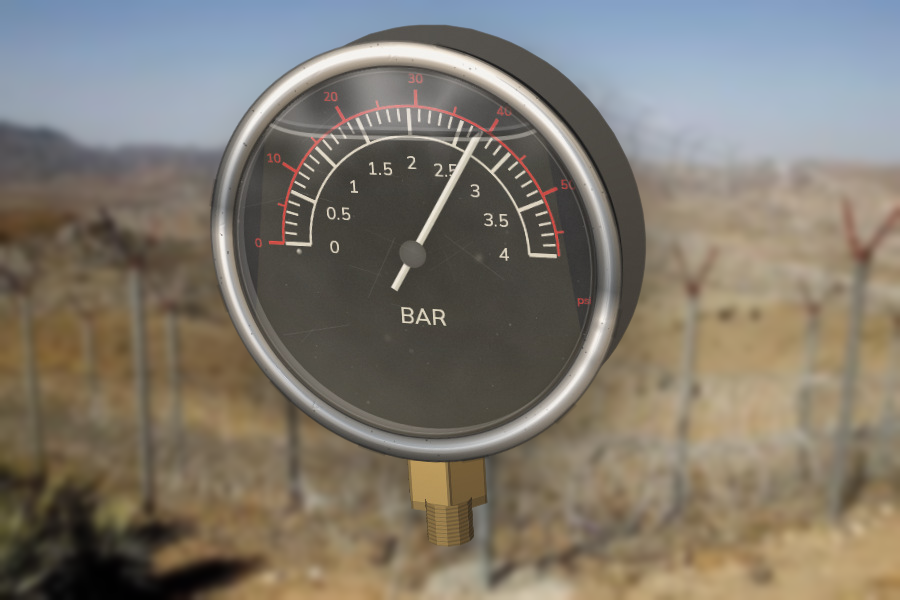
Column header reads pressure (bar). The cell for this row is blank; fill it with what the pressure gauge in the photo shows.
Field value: 2.7 bar
